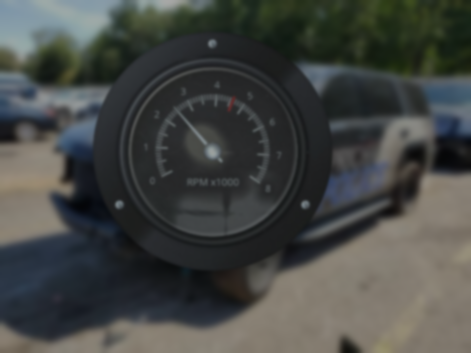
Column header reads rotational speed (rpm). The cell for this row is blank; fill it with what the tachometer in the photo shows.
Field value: 2500 rpm
